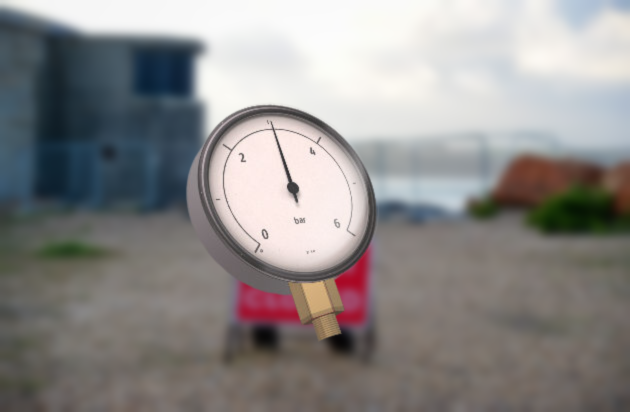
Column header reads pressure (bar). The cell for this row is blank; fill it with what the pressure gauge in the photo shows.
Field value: 3 bar
